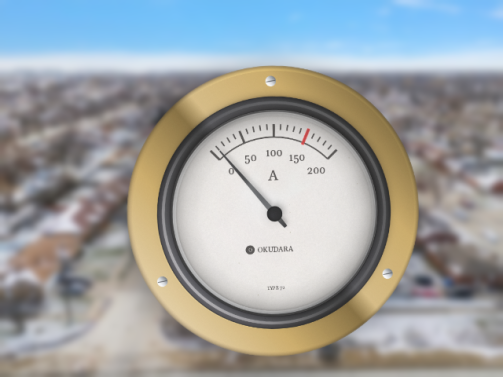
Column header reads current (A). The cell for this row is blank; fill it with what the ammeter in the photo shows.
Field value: 10 A
